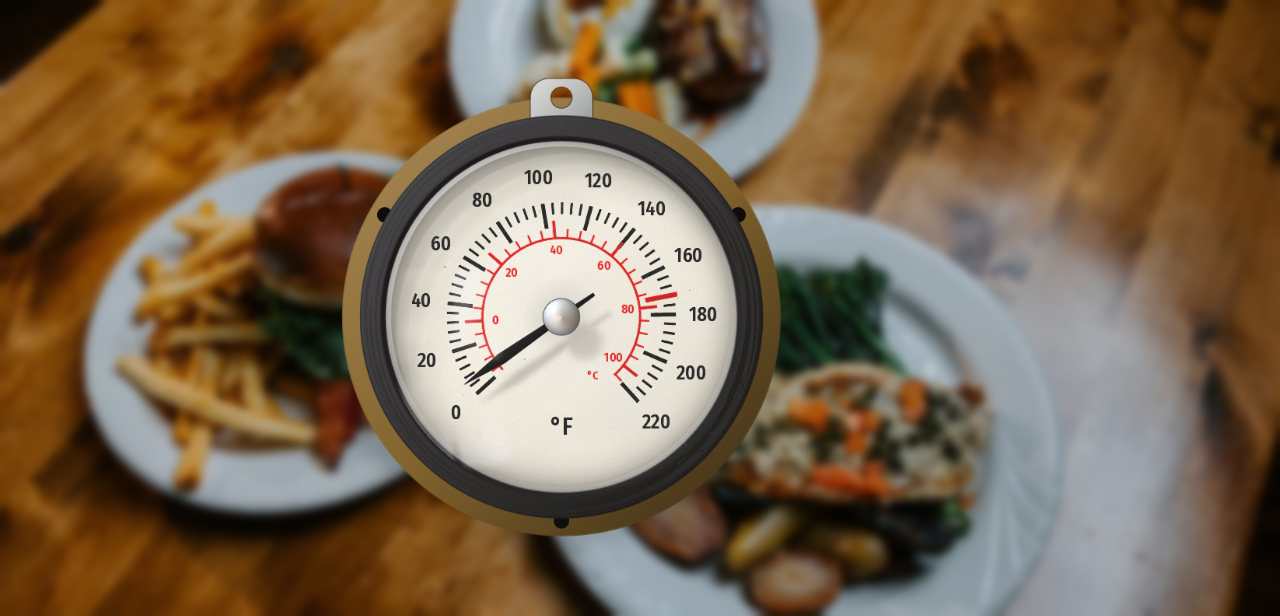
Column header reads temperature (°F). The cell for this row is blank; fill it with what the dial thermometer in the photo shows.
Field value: 6 °F
